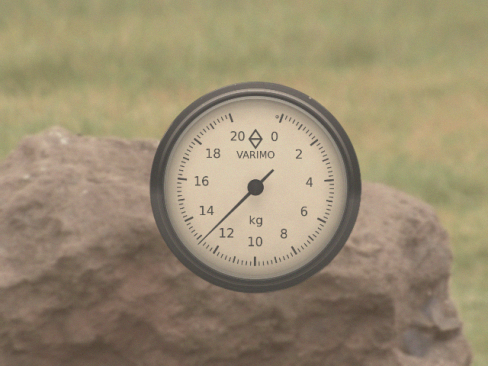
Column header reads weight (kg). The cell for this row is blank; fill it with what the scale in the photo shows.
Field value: 12.8 kg
